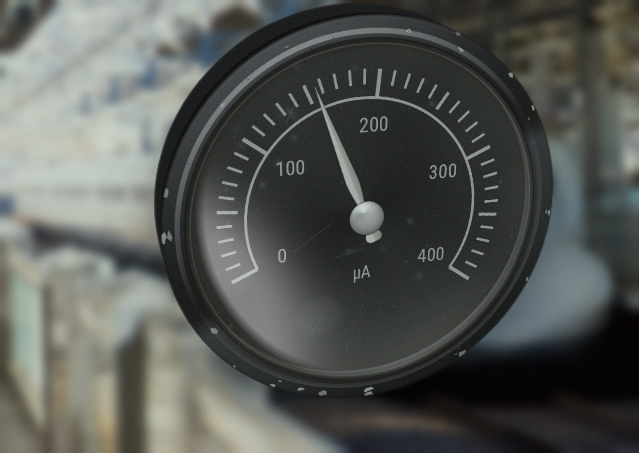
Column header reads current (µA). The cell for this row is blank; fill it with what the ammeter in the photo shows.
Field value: 155 µA
